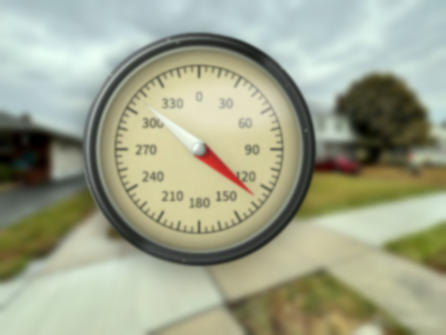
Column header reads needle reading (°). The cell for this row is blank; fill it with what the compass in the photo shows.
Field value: 130 °
